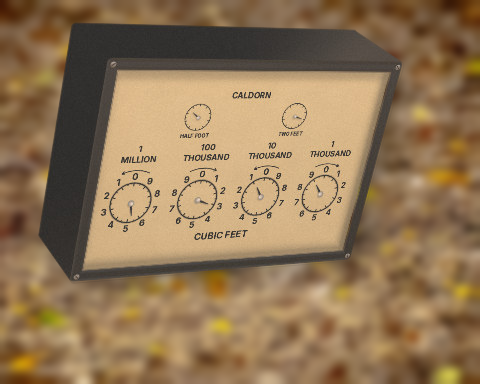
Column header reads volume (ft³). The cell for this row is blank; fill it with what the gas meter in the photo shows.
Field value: 530900 ft³
